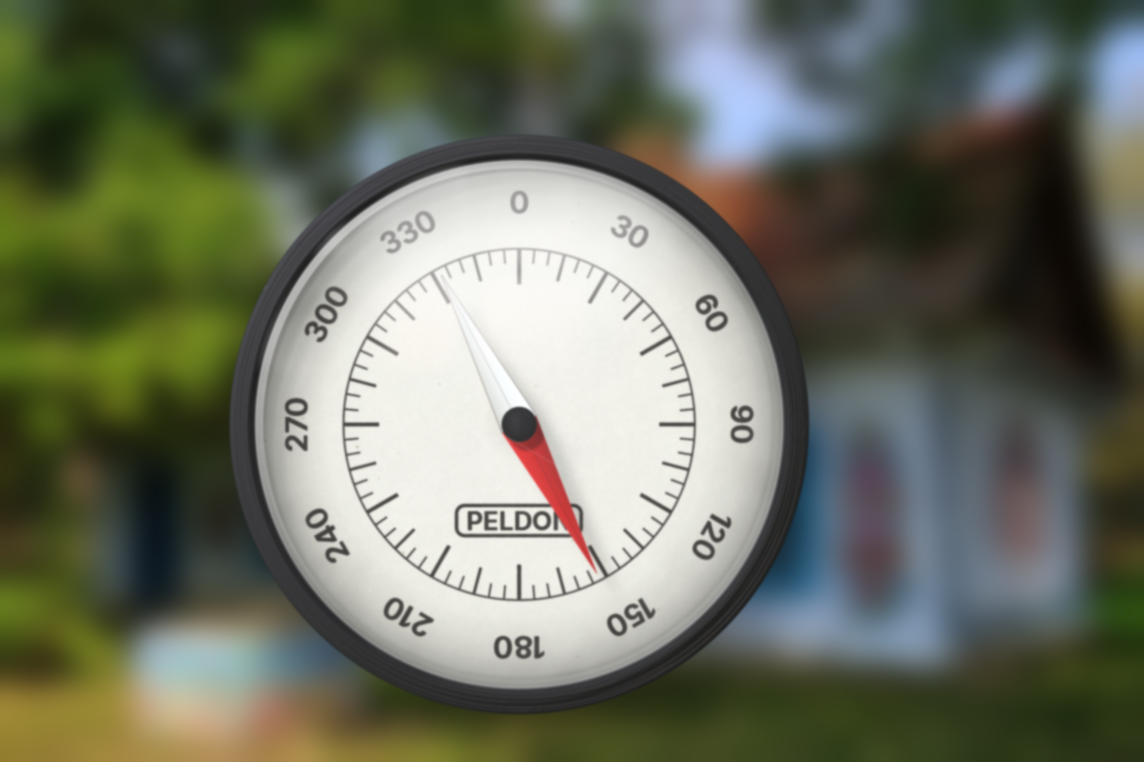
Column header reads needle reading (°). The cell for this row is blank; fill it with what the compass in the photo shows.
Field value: 152.5 °
